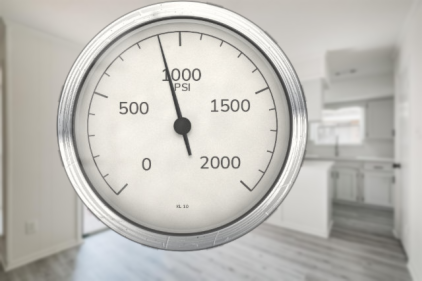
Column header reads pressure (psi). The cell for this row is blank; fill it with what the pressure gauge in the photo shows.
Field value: 900 psi
